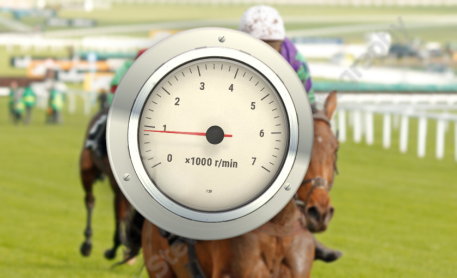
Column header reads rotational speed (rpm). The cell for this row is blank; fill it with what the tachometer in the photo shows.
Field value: 900 rpm
